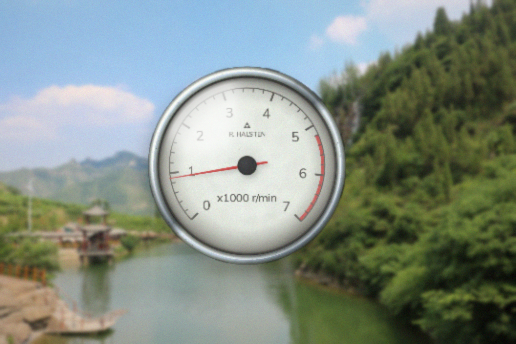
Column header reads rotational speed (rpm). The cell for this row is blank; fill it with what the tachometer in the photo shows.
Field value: 900 rpm
